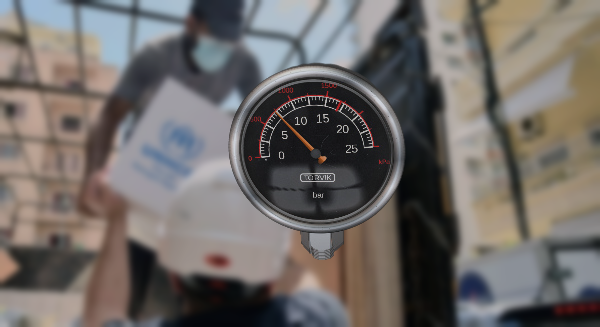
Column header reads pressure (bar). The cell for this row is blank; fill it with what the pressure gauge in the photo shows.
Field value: 7.5 bar
